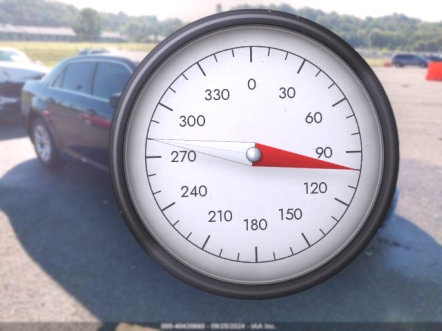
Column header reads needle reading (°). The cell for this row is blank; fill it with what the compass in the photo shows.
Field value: 100 °
